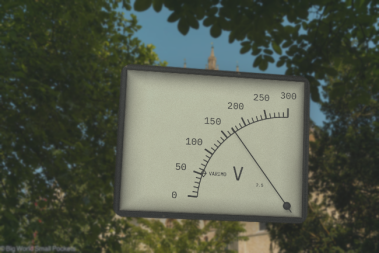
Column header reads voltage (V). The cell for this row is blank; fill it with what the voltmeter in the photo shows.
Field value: 170 V
